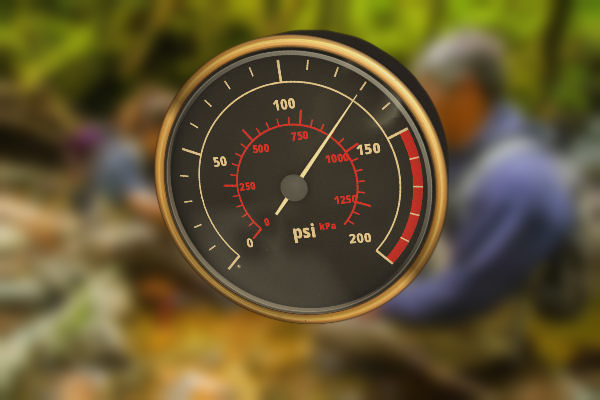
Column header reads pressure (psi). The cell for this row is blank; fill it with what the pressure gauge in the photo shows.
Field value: 130 psi
